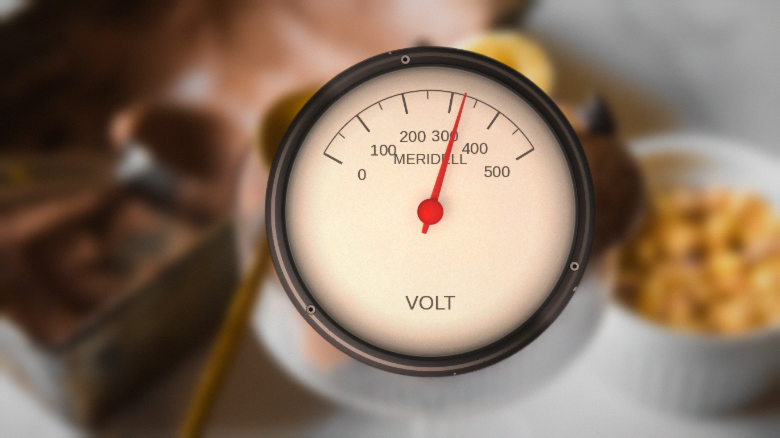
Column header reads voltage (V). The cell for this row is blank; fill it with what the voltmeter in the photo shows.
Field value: 325 V
